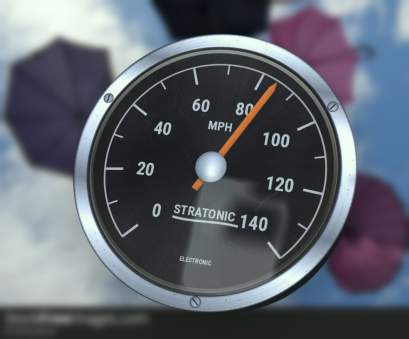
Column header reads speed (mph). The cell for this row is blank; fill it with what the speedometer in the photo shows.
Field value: 85 mph
